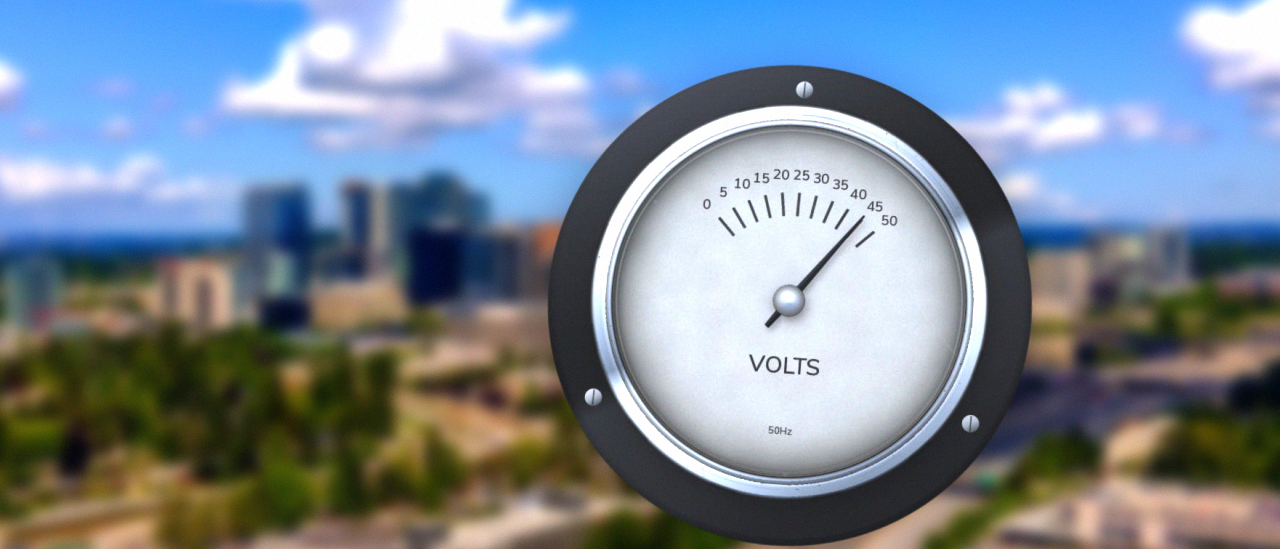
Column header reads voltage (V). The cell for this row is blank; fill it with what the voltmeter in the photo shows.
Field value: 45 V
